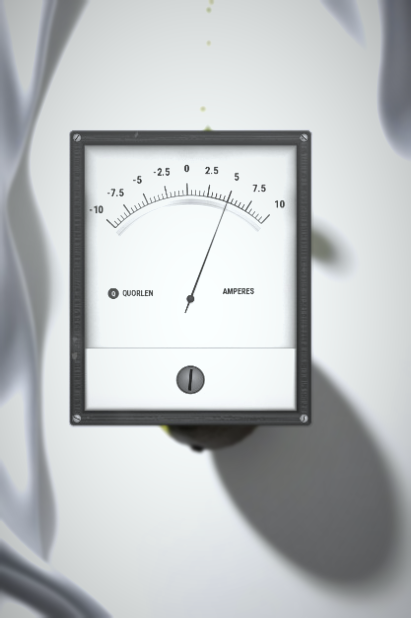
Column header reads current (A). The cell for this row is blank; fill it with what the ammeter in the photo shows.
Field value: 5 A
